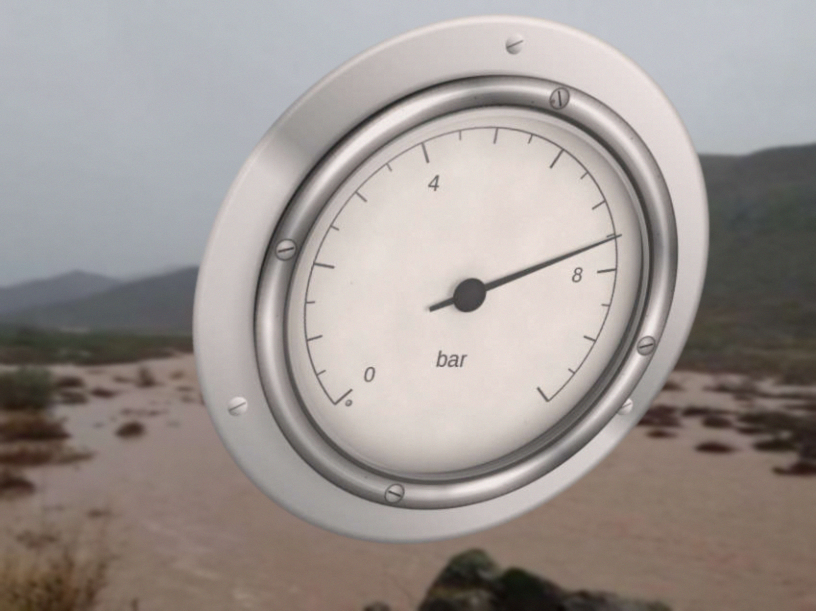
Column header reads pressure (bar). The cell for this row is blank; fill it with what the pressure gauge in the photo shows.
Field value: 7.5 bar
